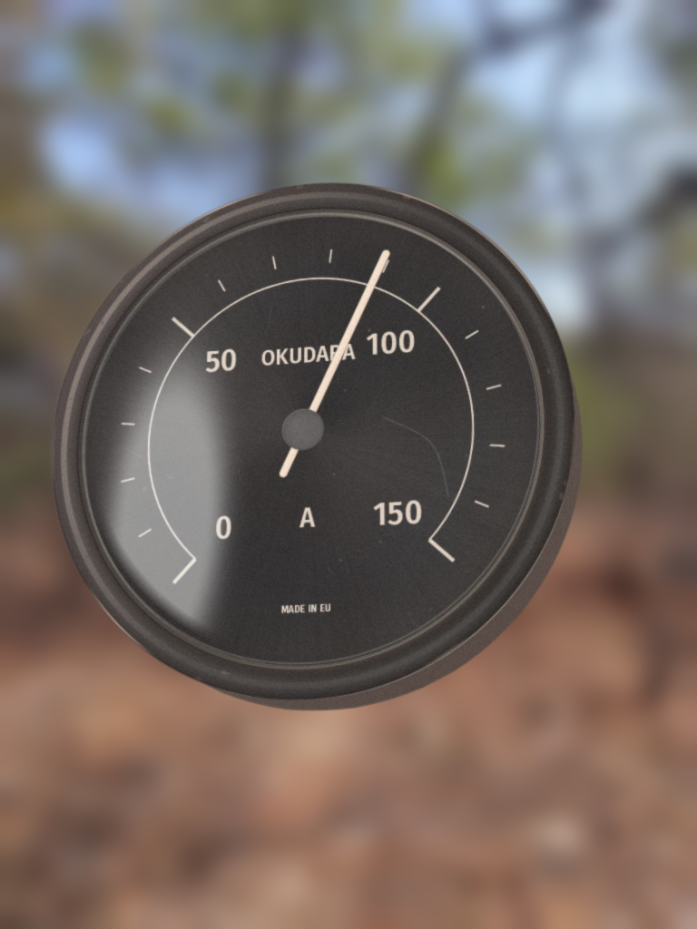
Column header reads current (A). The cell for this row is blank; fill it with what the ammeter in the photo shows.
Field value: 90 A
